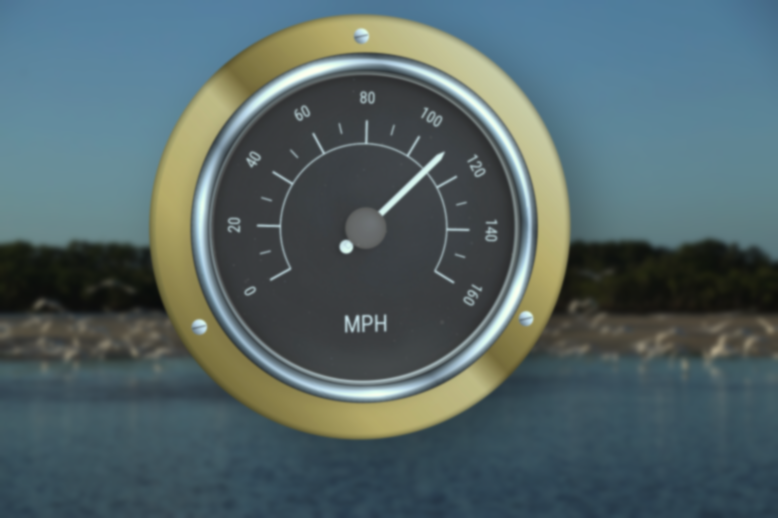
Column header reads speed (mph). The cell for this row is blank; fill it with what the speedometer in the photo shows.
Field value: 110 mph
